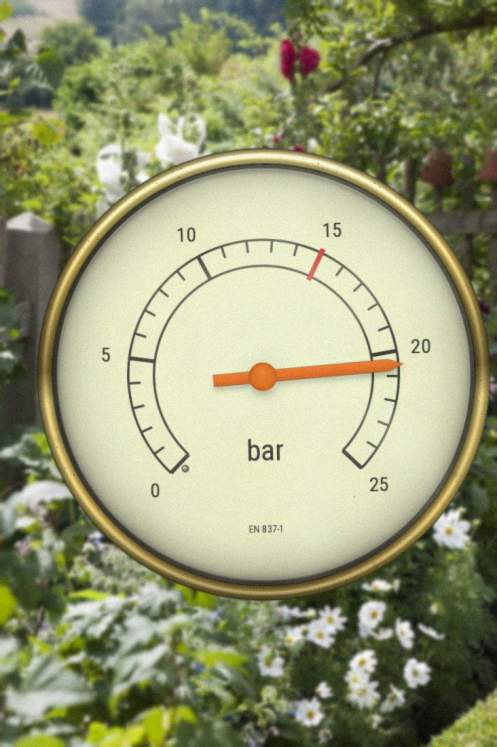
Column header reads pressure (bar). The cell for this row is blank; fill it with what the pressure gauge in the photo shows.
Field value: 20.5 bar
